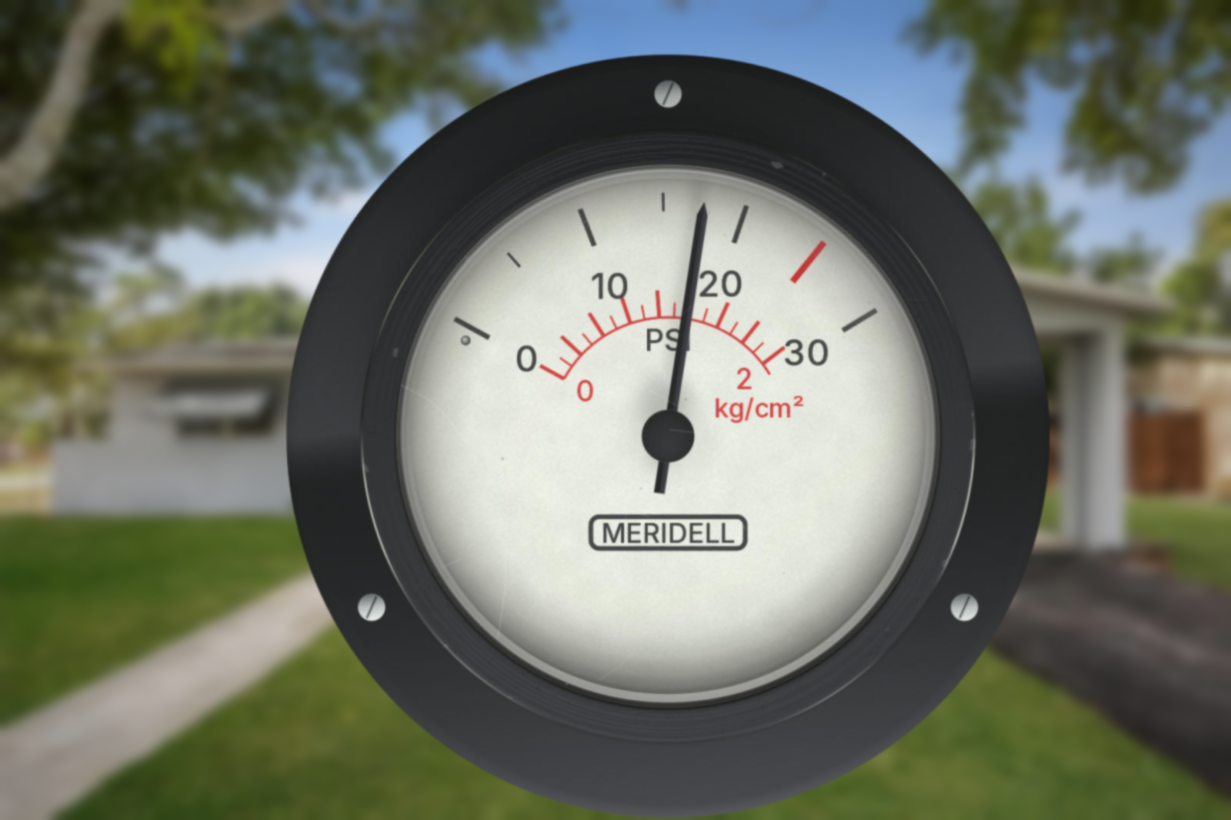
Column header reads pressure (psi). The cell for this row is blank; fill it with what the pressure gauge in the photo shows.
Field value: 17.5 psi
